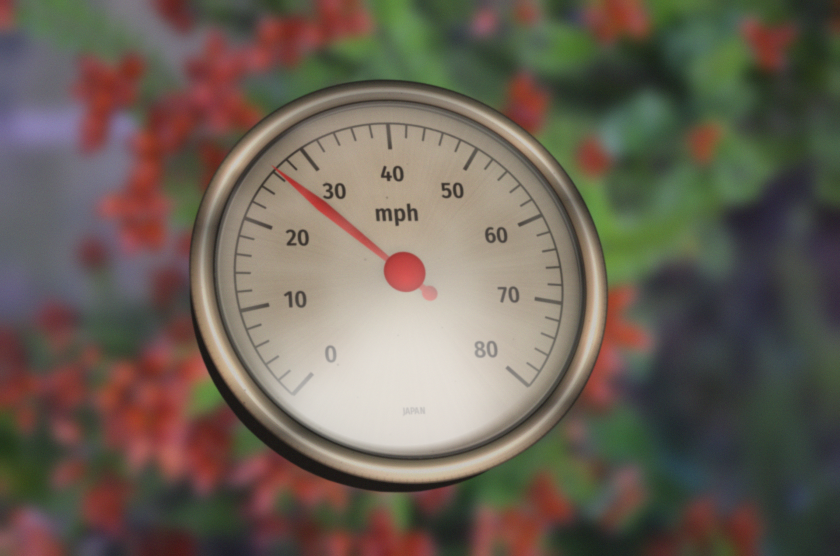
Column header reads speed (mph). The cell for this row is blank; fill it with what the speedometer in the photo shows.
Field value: 26 mph
